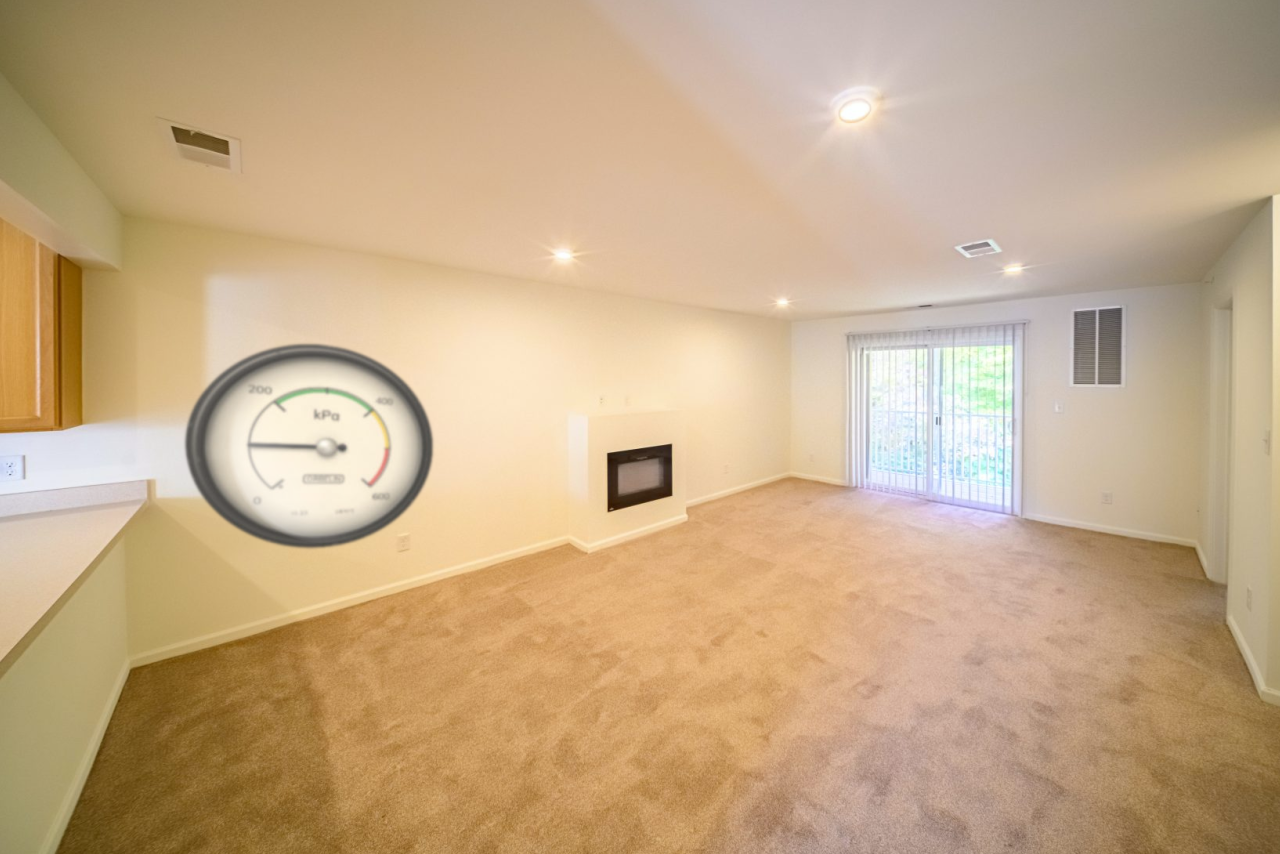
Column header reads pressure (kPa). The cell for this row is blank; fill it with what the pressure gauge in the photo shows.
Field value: 100 kPa
